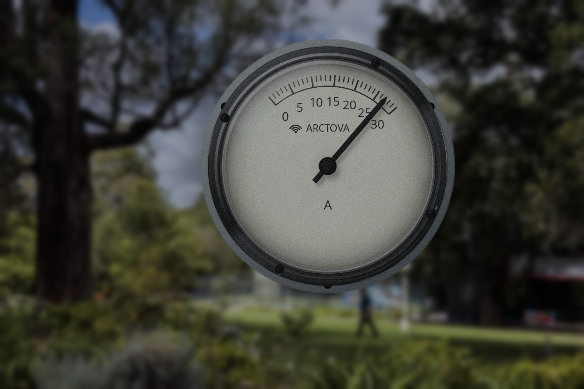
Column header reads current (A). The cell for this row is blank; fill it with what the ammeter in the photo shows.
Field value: 27 A
